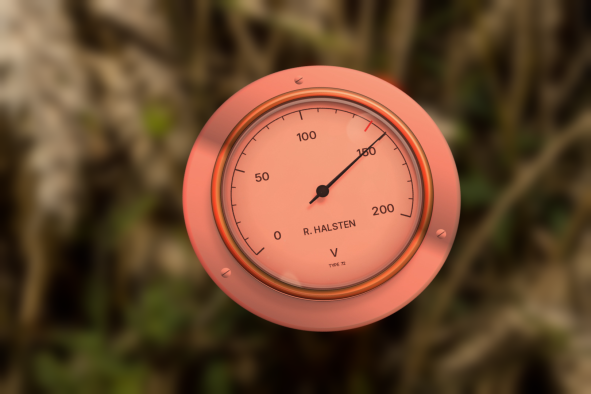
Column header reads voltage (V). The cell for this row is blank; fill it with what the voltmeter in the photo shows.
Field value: 150 V
